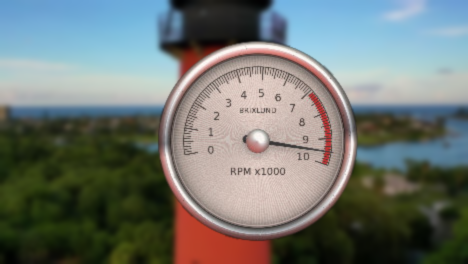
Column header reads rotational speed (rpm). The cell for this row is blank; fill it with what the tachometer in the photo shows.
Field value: 9500 rpm
